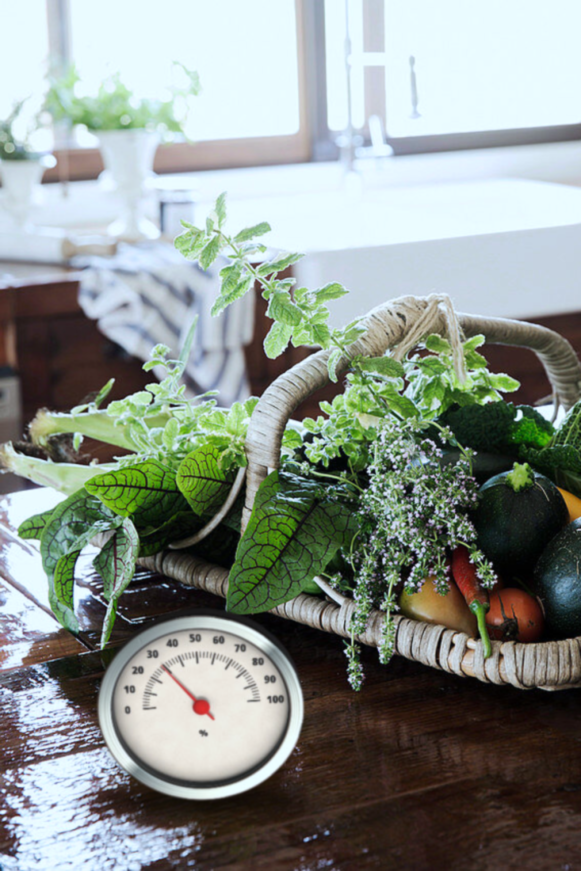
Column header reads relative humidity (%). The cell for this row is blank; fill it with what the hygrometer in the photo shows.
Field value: 30 %
